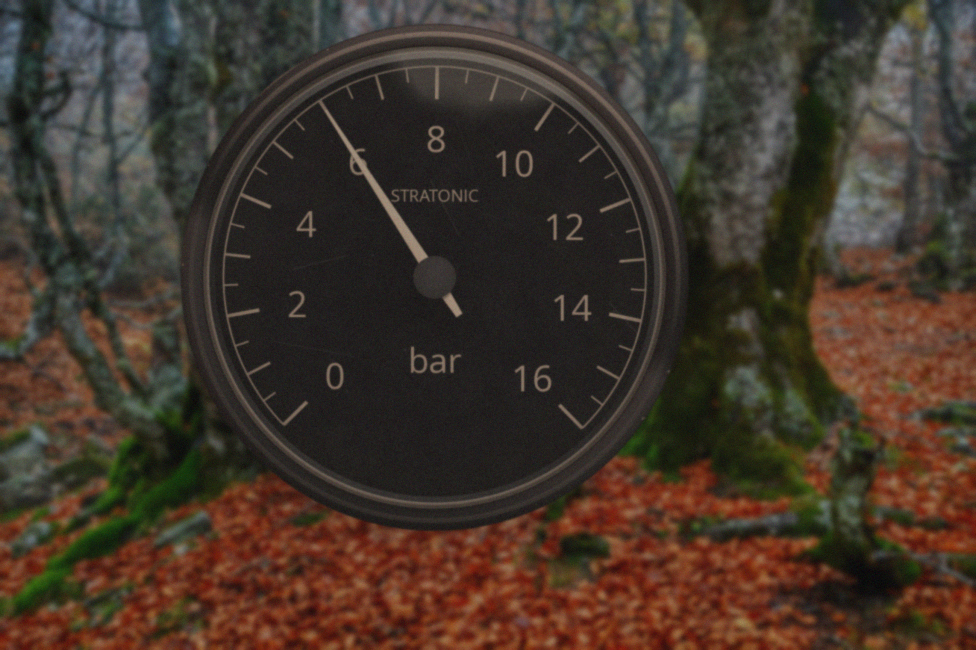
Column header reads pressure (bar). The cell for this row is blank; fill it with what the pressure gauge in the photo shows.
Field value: 6 bar
